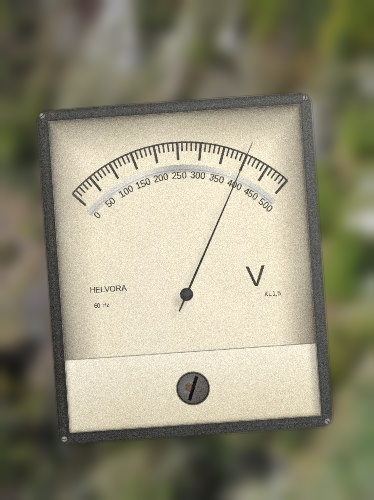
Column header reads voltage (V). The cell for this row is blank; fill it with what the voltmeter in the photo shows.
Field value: 400 V
